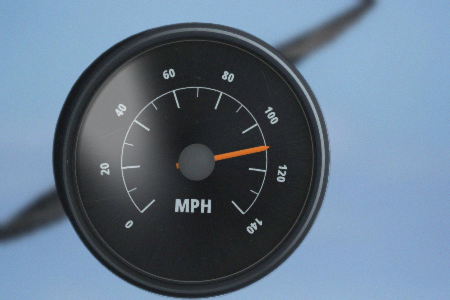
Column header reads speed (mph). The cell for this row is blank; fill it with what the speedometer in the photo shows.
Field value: 110 mph
